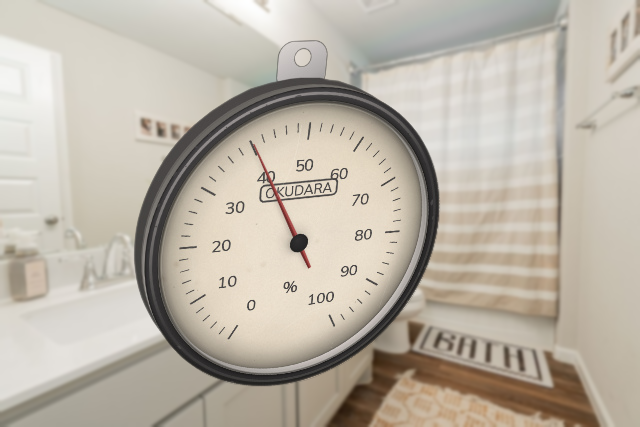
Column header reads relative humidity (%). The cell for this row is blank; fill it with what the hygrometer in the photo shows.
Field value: 40 %
